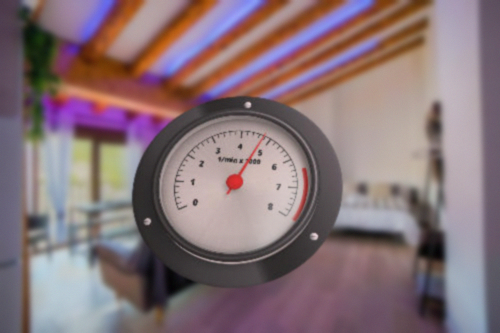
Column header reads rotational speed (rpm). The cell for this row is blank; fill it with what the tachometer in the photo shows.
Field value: 4800 rpm
